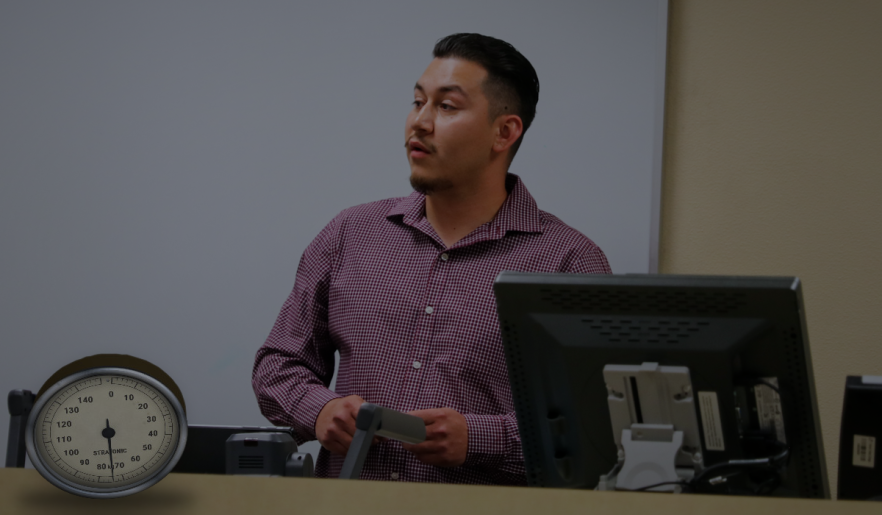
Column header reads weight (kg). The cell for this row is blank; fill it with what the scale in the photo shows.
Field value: 74 kg
